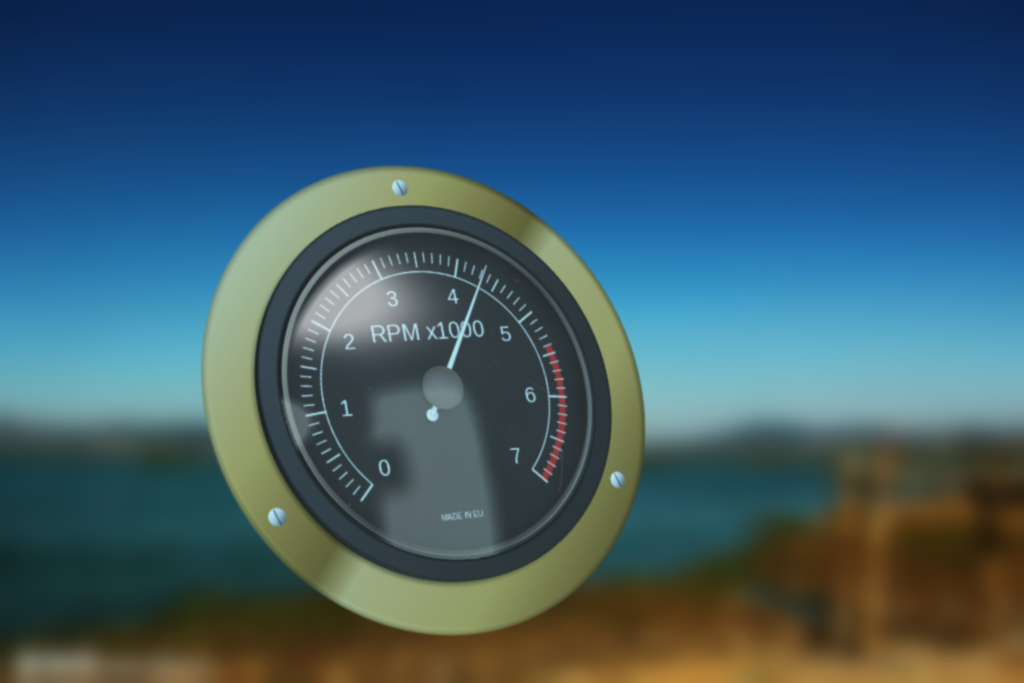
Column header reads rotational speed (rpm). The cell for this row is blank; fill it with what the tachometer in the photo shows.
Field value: 4300 rpm
